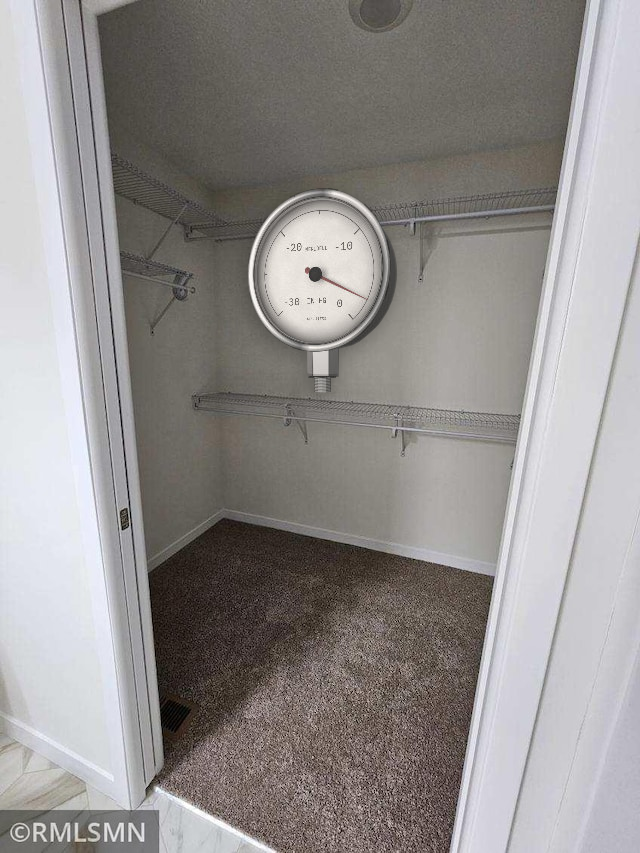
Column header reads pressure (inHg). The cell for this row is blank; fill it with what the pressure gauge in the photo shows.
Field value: -2.5 inHg
